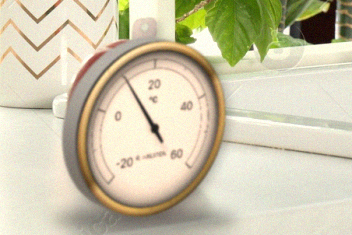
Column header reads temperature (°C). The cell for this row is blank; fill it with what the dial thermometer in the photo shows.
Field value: 10 °C
